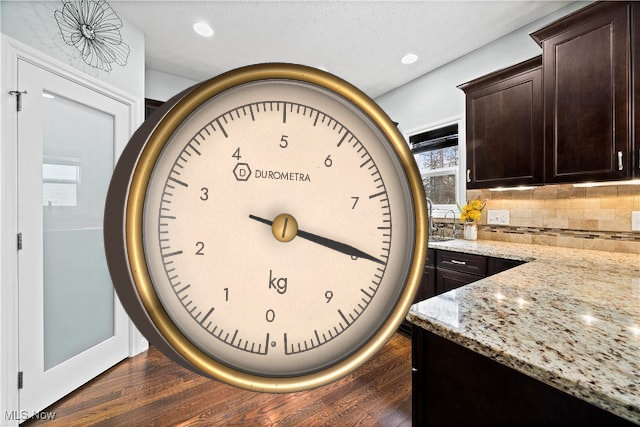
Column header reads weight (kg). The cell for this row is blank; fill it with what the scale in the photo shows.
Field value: 8 kg
